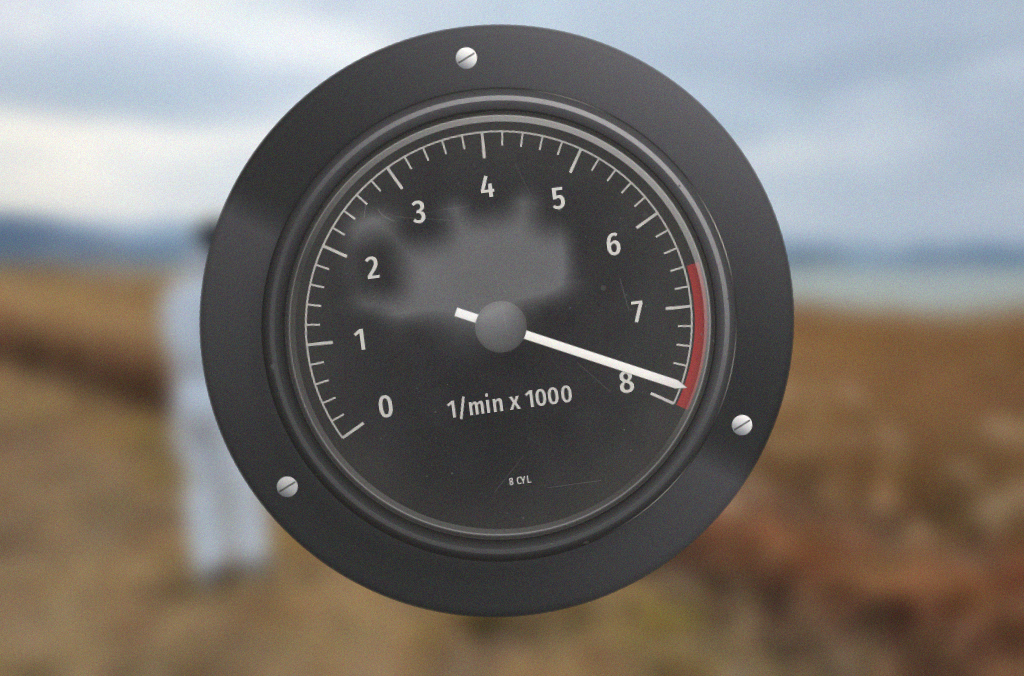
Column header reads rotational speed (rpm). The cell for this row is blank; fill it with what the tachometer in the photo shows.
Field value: 7800 rpm
